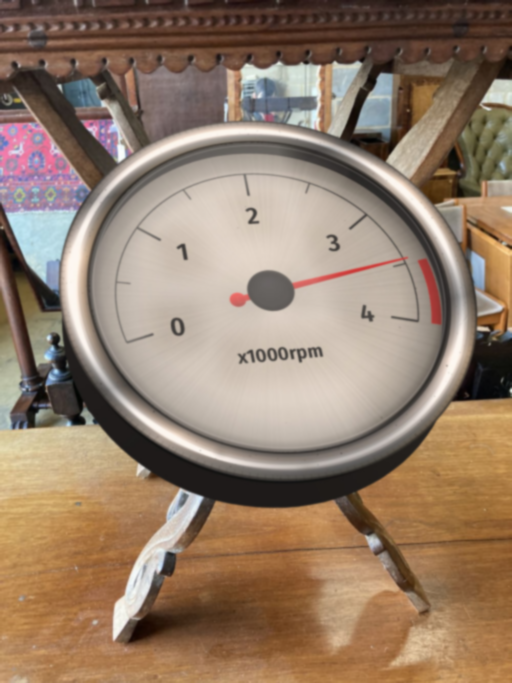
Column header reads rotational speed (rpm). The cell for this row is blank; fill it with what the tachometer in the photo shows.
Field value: 3500 rpm
